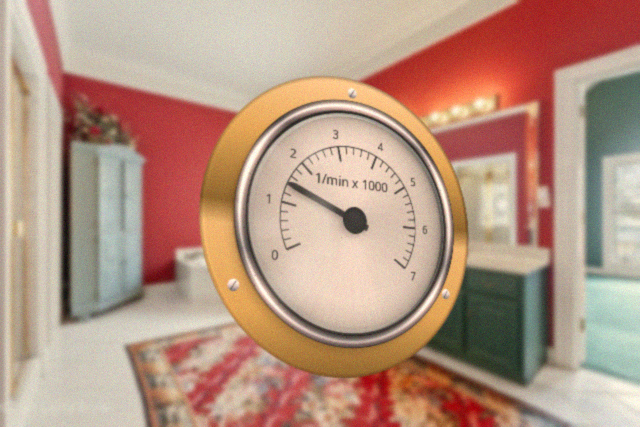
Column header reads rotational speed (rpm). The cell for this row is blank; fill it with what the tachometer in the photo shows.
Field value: 1400 rpm
